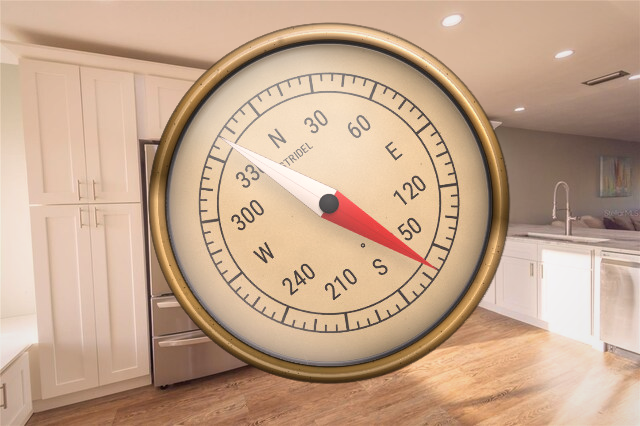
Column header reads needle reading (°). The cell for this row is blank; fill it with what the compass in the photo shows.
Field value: 160 °
